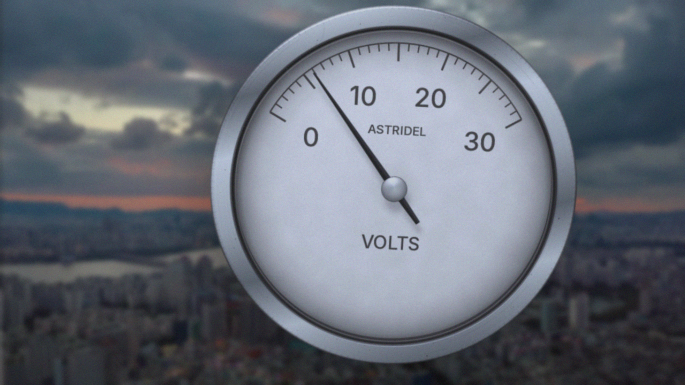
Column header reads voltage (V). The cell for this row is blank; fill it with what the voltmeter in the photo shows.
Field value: 6 V
